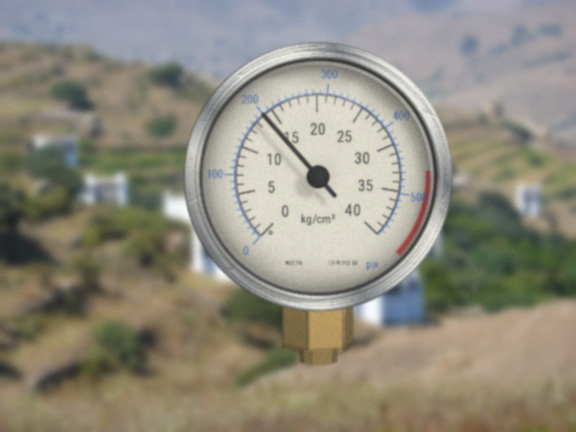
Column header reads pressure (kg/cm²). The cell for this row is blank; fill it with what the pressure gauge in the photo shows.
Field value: 14 kg/cm²
